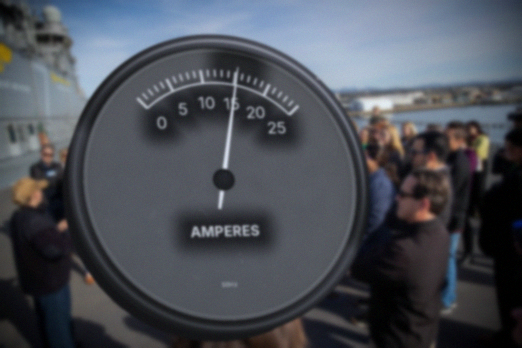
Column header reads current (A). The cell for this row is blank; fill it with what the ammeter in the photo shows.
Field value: 15 A
